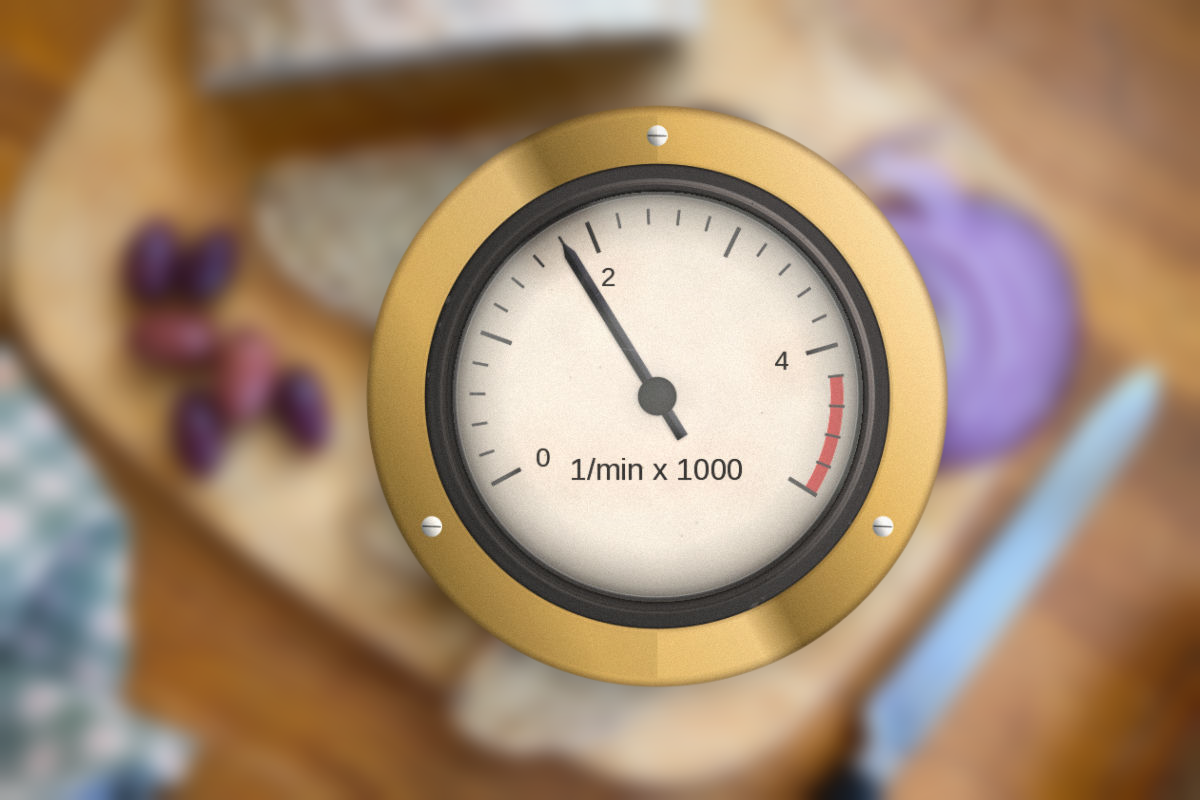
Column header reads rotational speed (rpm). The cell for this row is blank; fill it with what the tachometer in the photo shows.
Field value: 1800 rpm
